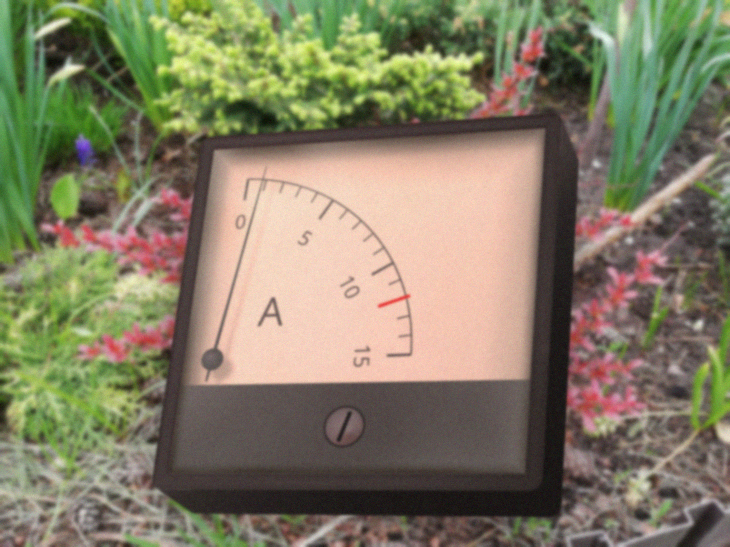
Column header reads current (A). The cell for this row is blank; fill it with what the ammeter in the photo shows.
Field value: 1 A
